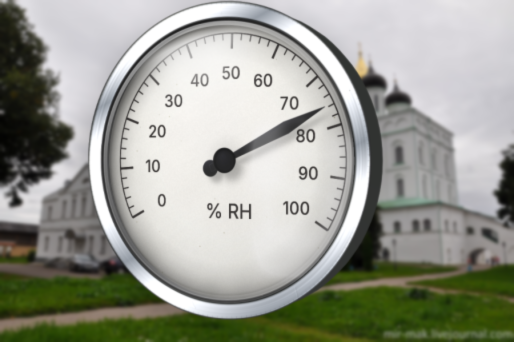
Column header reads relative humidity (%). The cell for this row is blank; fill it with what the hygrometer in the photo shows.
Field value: 76 %
